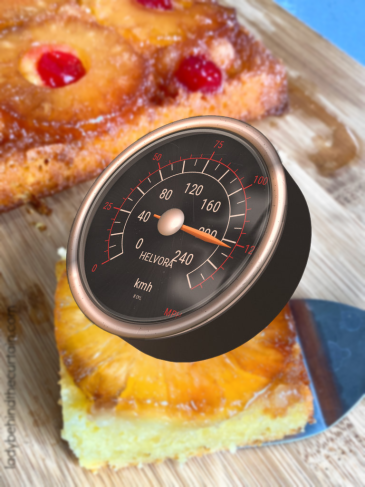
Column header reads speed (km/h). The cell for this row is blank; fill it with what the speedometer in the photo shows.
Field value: 205 km/h
